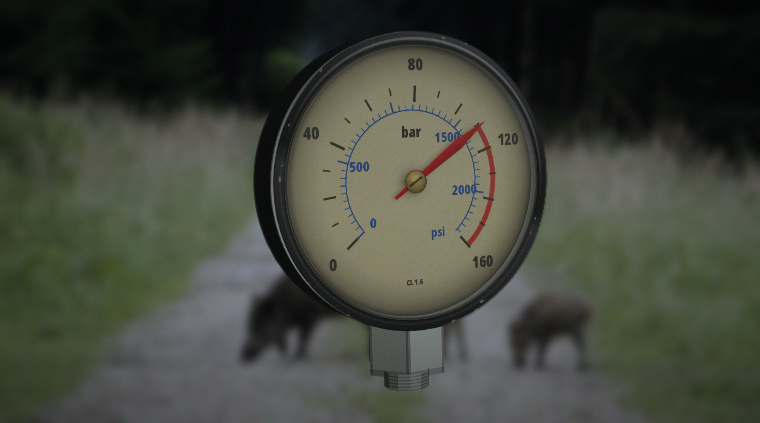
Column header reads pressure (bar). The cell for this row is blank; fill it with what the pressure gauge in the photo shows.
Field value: 110 bar
